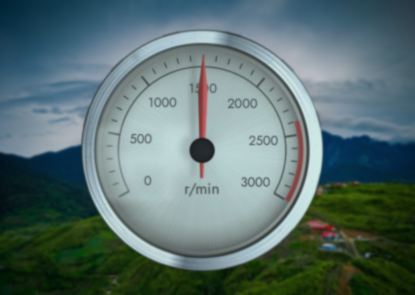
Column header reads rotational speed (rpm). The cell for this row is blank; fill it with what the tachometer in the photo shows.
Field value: 1500 rpm
